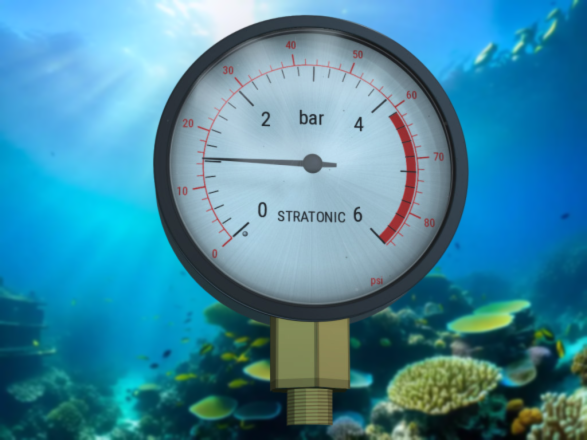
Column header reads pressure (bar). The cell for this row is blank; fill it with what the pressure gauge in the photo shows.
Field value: 1 bar
